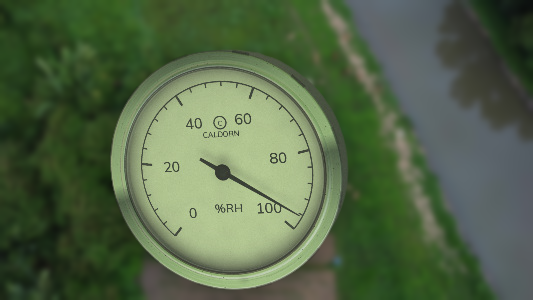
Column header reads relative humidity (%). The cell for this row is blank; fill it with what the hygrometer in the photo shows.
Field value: 96 %
